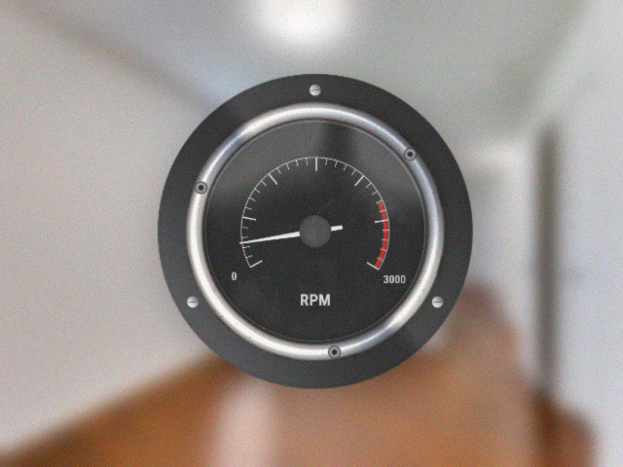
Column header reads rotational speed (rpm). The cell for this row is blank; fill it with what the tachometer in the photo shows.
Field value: 250 rpm
